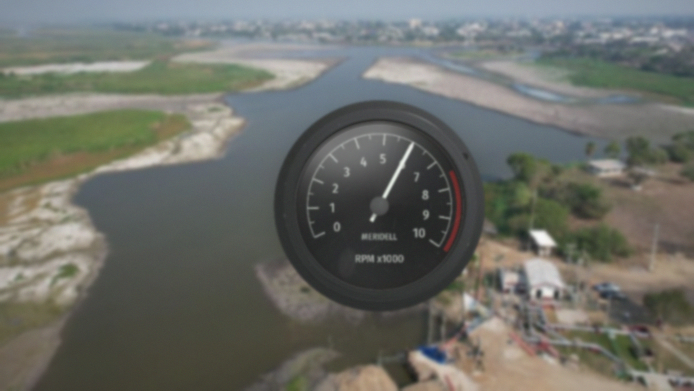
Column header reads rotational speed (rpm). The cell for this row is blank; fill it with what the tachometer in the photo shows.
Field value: 6000 rpm
